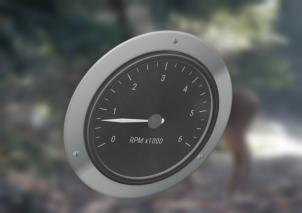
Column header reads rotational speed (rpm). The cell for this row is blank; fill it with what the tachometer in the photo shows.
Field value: 750 rpm
